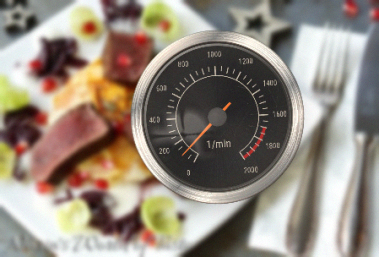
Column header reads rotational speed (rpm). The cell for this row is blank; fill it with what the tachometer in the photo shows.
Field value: 100 rpm
